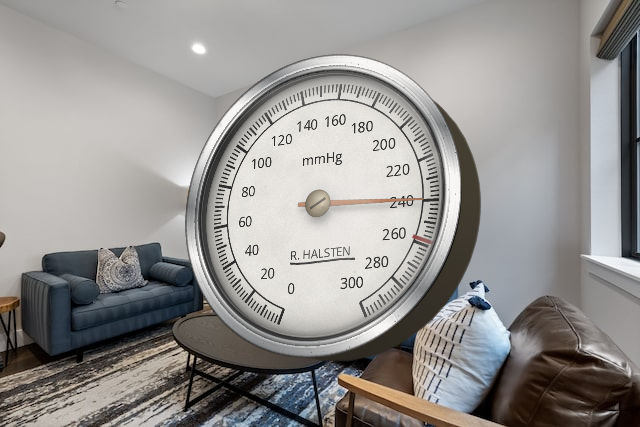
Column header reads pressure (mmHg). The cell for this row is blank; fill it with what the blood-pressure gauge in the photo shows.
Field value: 240 mmHg
